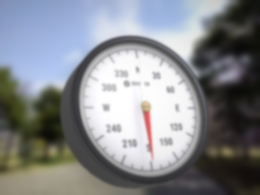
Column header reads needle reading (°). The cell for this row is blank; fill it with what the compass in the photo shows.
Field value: 180 °
